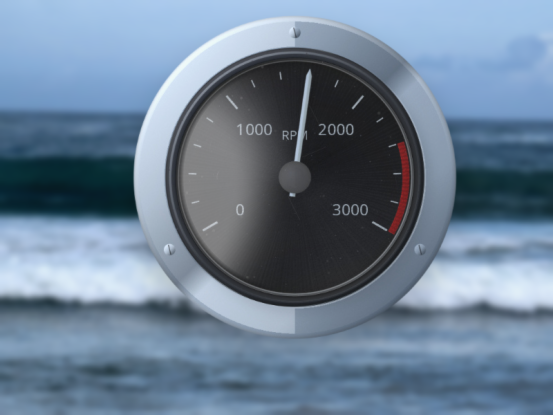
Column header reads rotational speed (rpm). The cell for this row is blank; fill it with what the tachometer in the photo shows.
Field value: 1600 rpm
